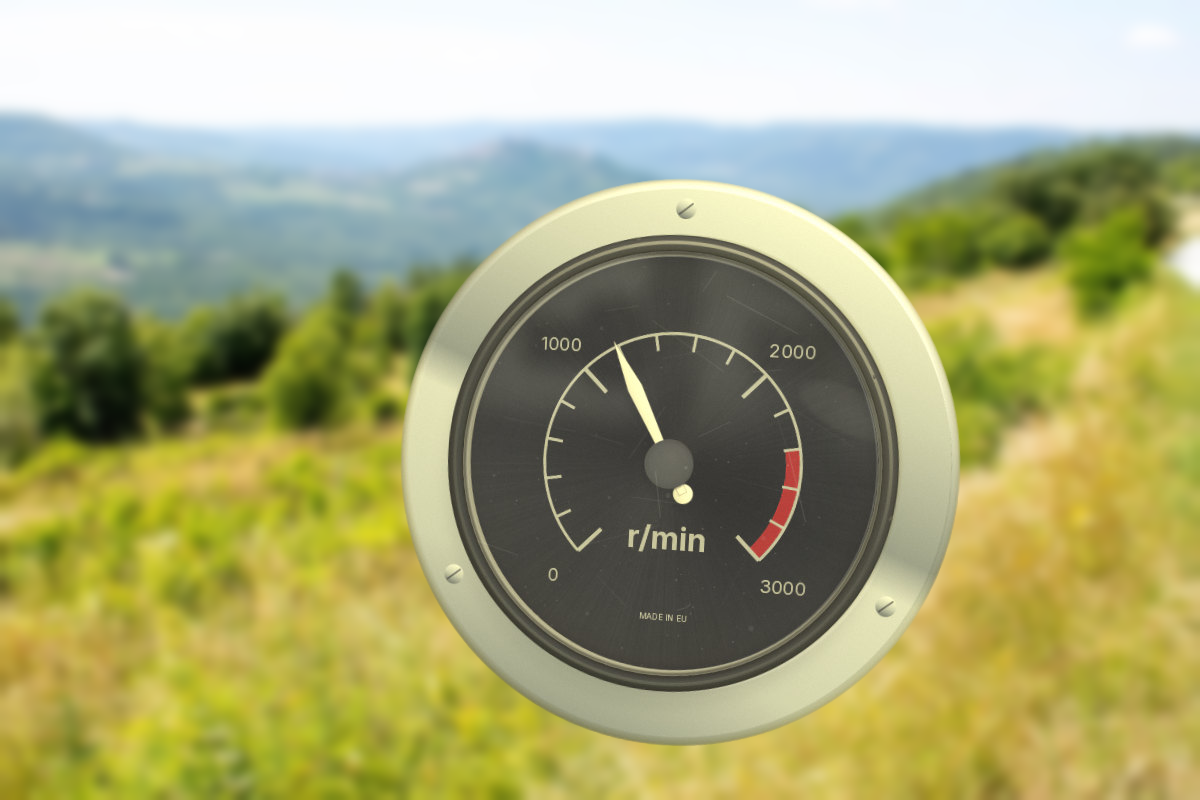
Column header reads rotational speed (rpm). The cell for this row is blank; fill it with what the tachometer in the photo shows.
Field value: 1200 rpm
